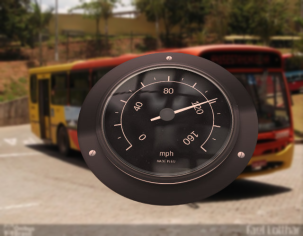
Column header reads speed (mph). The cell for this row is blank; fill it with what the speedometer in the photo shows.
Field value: 120 mph
